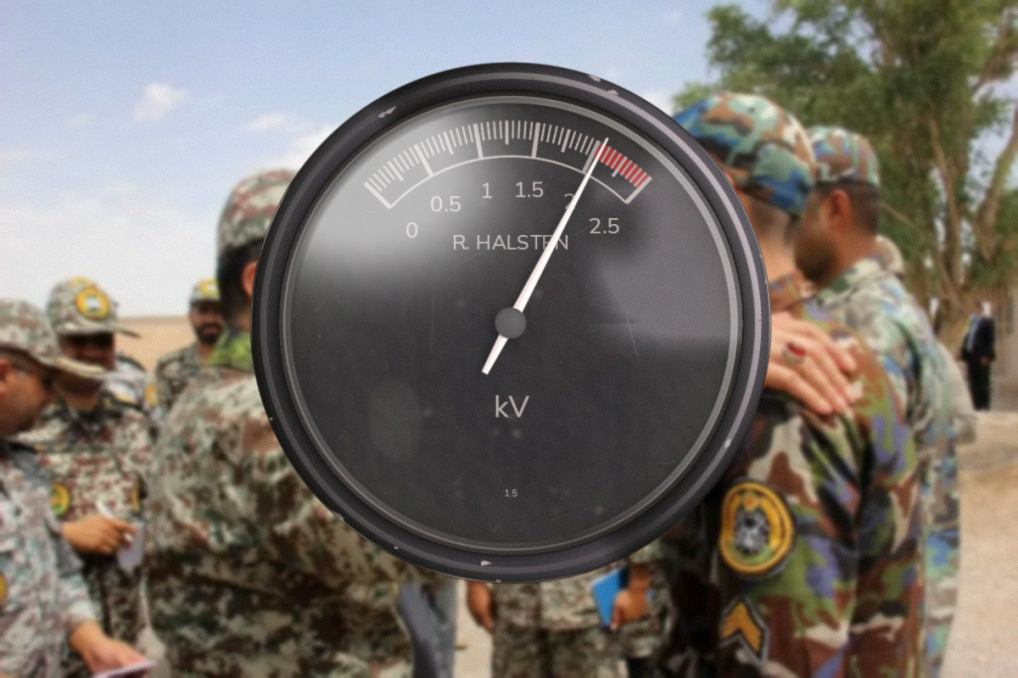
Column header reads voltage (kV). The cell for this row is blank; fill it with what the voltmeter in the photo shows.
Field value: 2.05 kV
